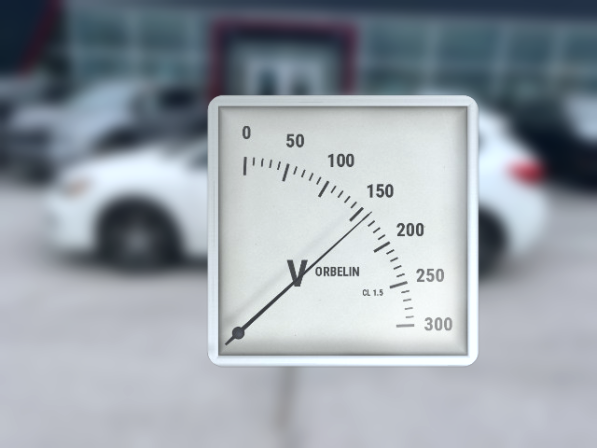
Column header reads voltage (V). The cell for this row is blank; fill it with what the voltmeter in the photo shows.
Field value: 160 V
